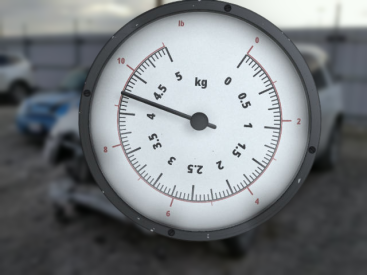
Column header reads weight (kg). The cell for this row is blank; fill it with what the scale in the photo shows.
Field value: 4.25 kg
